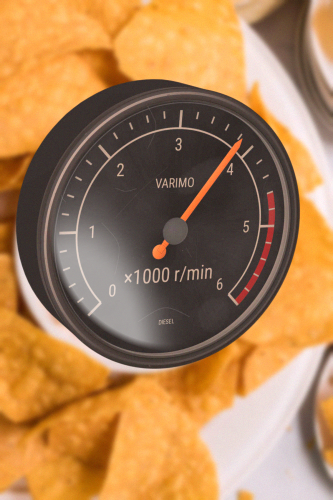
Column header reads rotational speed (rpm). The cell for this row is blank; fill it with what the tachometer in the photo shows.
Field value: 3800 rpm
